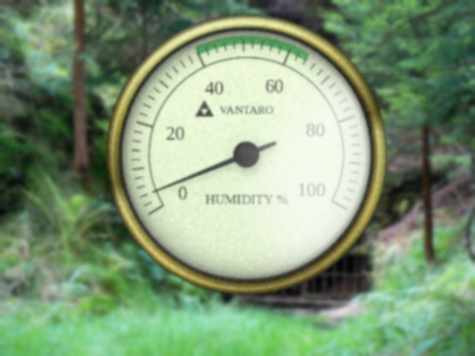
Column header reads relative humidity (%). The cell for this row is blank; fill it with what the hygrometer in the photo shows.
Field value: 4 %
